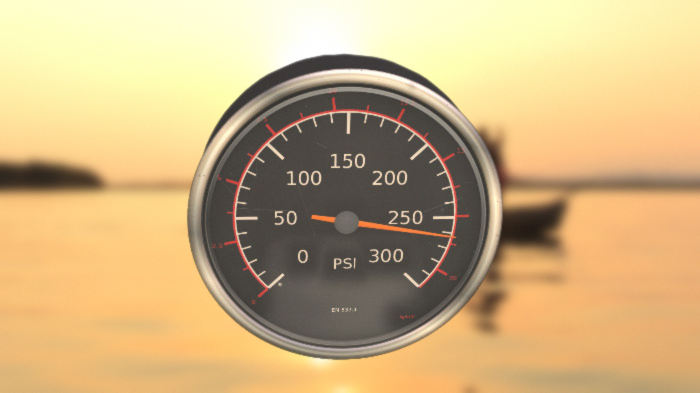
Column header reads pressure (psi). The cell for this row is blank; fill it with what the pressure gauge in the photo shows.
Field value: 260 psi
